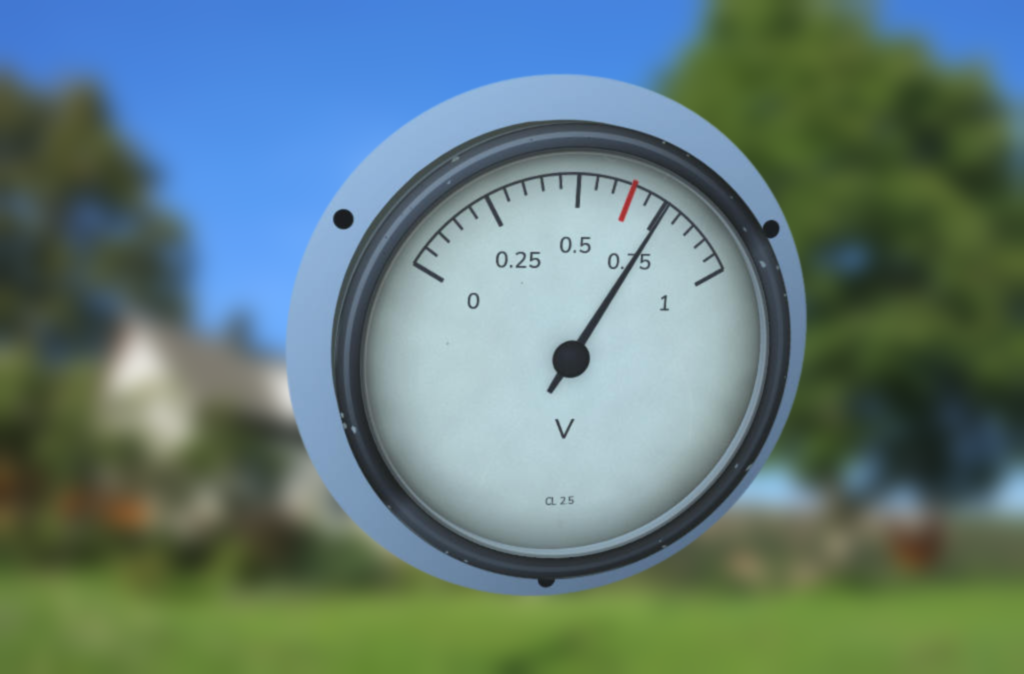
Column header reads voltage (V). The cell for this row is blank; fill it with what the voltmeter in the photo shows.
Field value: 0.75 V
